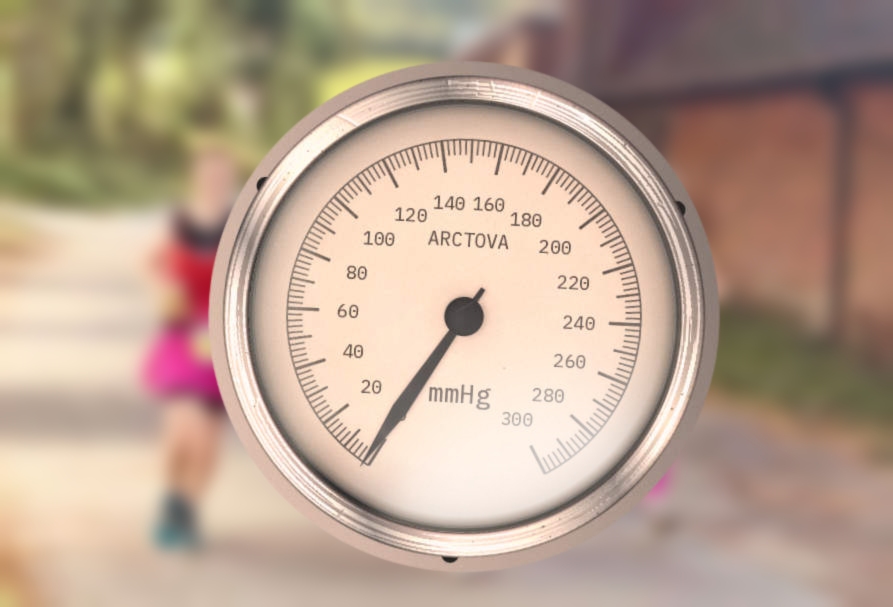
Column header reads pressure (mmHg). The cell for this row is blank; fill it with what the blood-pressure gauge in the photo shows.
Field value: 2 mmHg
